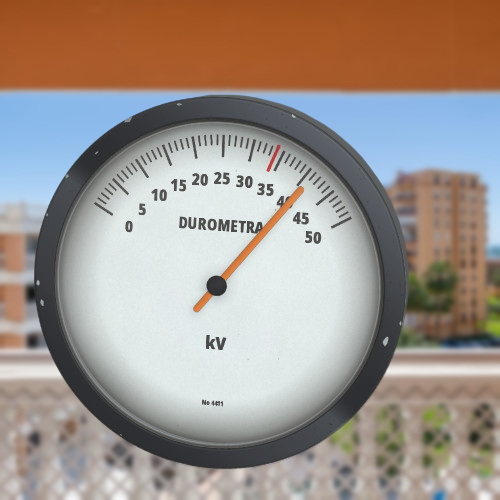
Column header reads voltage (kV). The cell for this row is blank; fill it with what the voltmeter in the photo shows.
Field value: 41 kV
